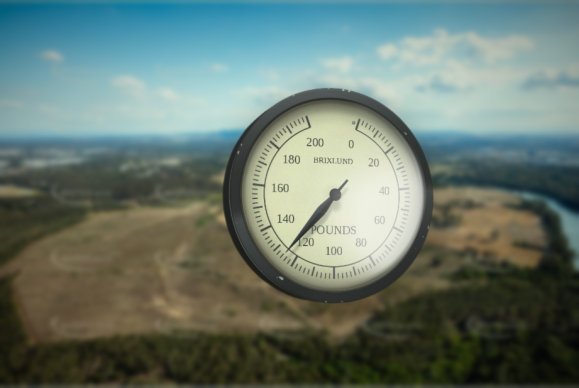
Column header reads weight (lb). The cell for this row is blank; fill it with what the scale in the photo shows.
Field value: 126 lb
